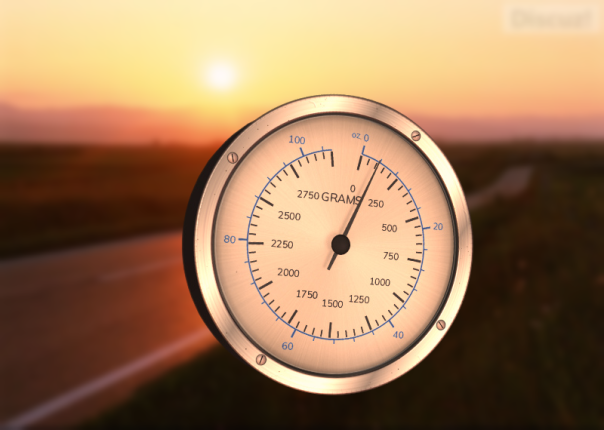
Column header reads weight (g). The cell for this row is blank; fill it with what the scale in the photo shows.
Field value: 100 g
